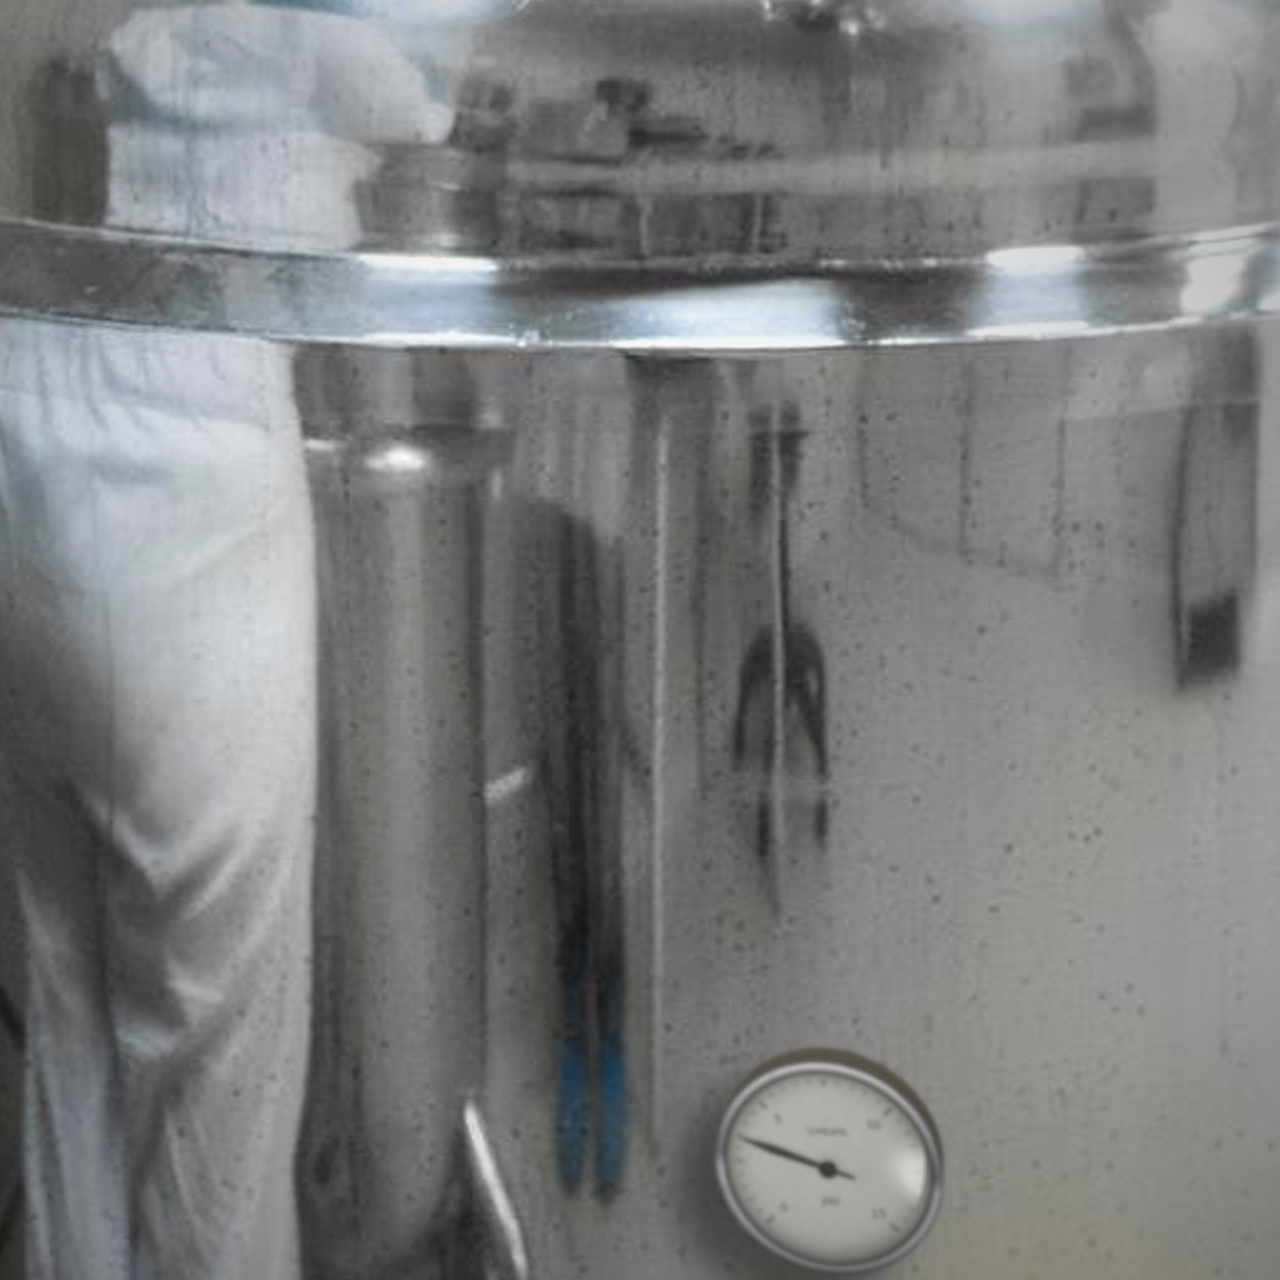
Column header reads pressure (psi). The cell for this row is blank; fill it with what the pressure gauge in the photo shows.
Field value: 3.5 psi
